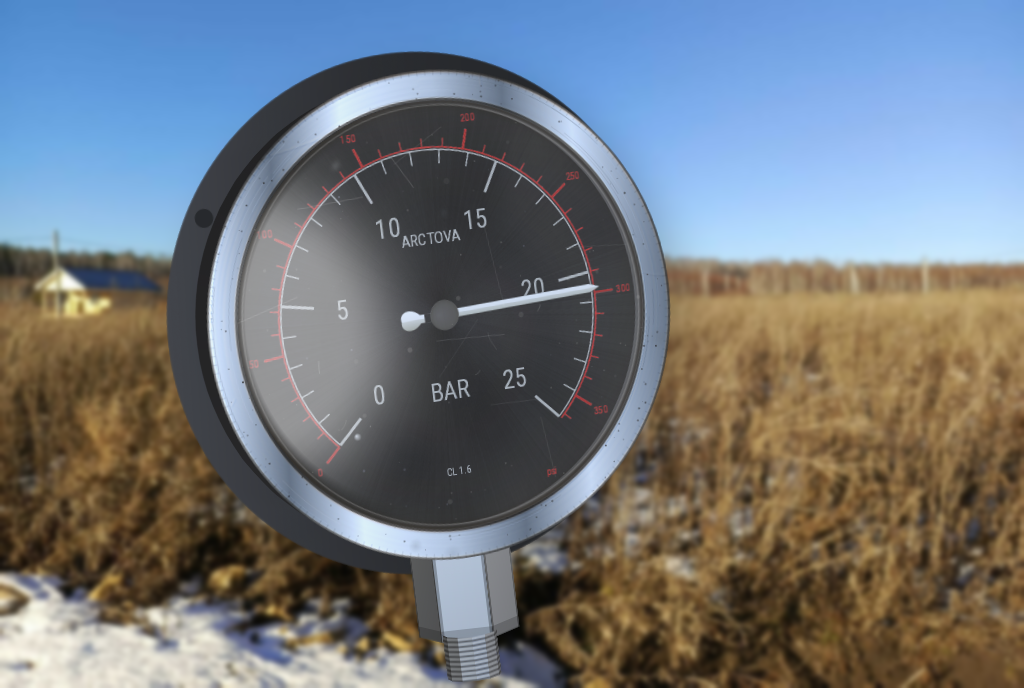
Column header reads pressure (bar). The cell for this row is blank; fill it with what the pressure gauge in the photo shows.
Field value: 20.5 bar
